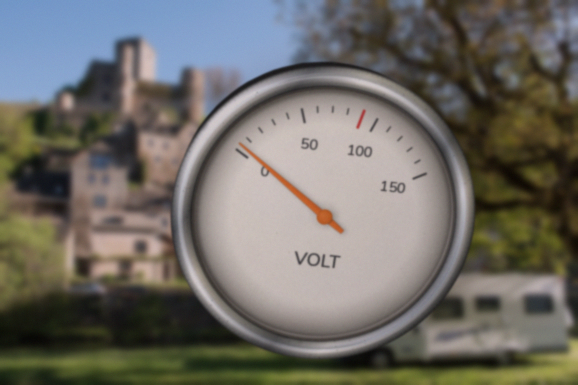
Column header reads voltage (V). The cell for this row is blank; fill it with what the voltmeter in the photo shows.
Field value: 5 V
